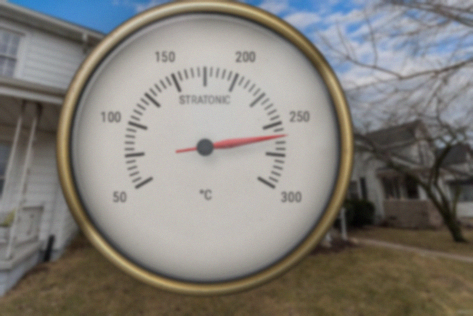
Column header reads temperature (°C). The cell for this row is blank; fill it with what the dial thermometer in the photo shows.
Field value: 260 °C
